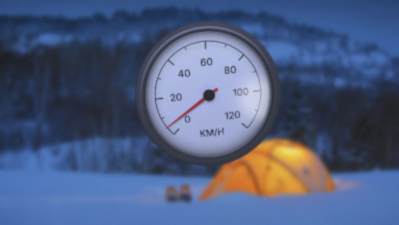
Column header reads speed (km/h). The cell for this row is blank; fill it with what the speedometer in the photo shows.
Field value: 5 km/h
